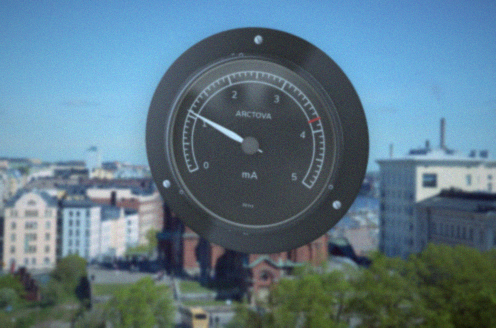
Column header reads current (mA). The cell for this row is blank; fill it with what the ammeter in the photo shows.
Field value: 1.1 mA
